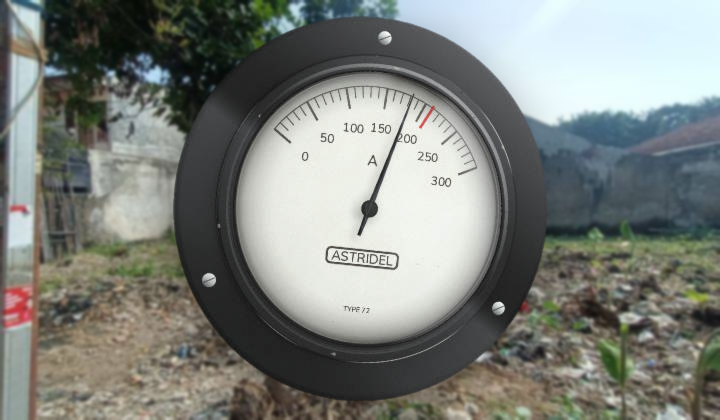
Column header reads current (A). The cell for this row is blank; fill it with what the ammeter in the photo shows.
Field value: 180 A
